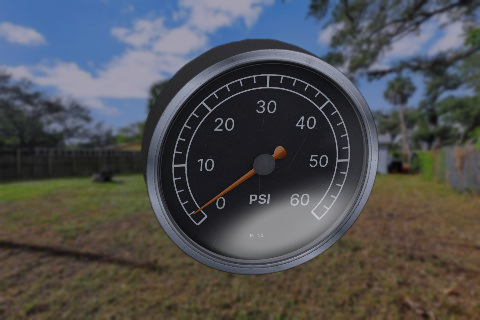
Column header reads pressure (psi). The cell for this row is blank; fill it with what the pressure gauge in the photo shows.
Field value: 2 psi
